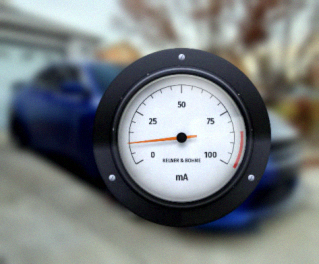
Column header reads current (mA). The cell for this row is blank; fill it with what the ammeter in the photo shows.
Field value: 10 mA
